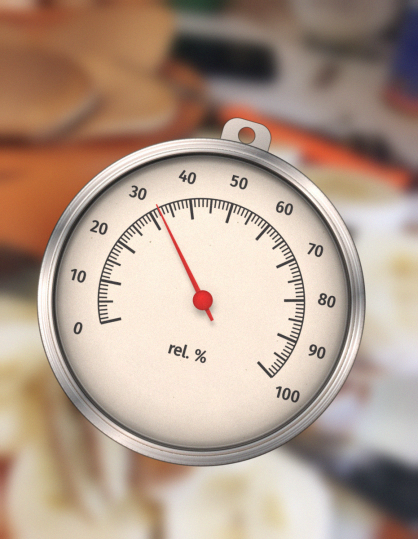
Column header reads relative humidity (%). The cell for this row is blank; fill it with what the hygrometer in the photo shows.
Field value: 32 %
